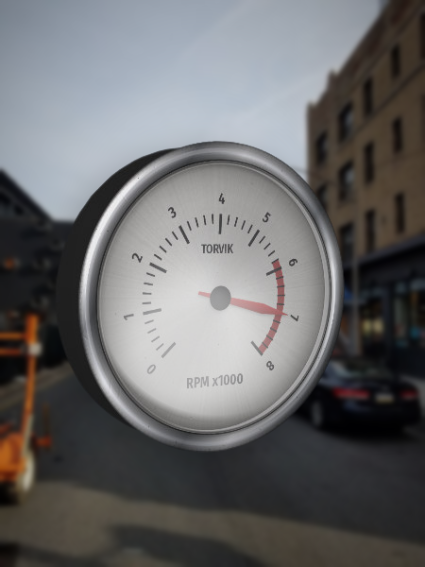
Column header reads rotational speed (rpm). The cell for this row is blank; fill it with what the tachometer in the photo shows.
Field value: 7000 rpm
